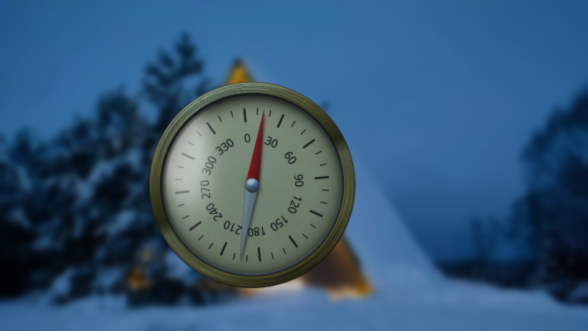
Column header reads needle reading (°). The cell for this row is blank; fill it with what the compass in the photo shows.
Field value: 15 °
